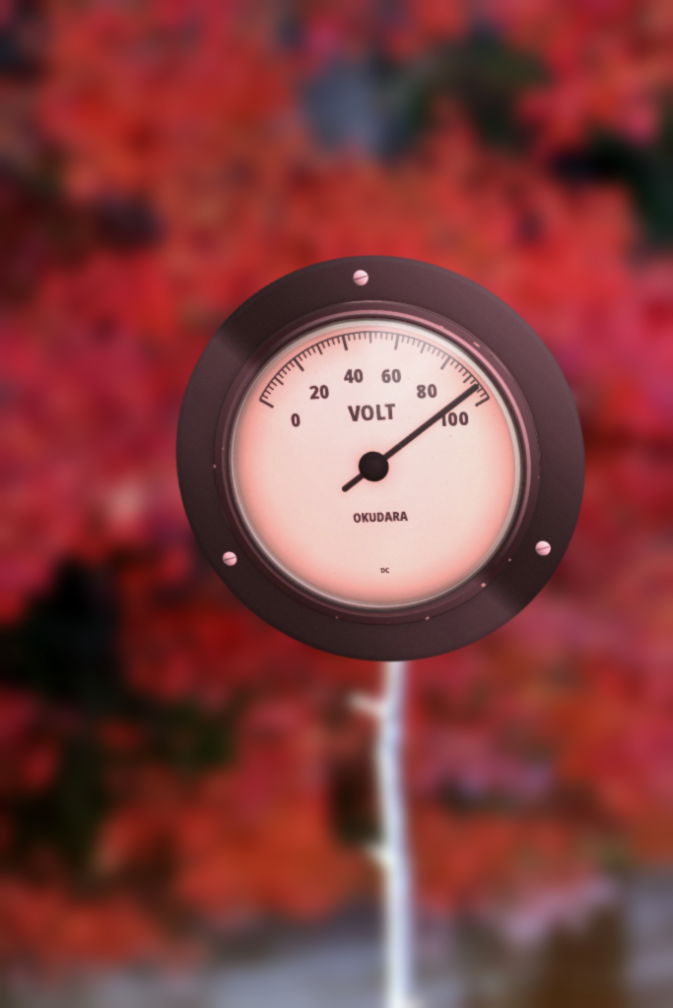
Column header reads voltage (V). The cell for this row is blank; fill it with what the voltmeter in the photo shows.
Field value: 94 V
